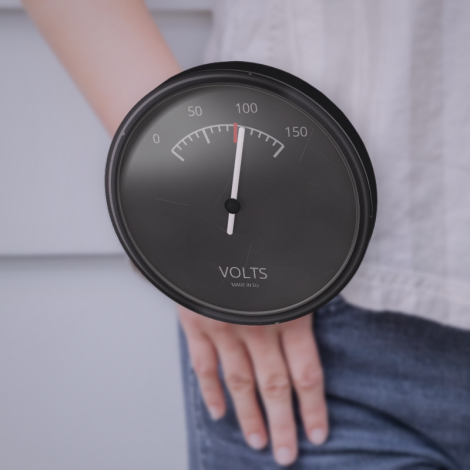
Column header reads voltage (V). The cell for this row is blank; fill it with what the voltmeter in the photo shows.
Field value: 100 V
